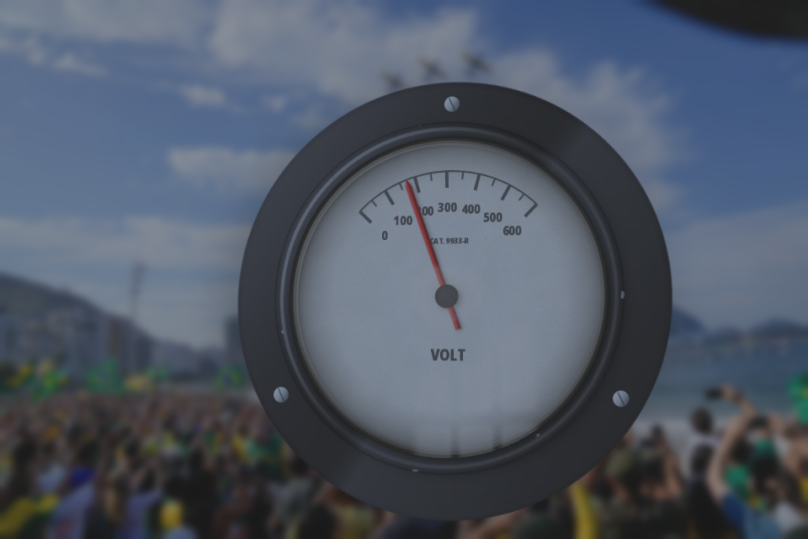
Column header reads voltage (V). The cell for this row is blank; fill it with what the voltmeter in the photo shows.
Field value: 175 V
